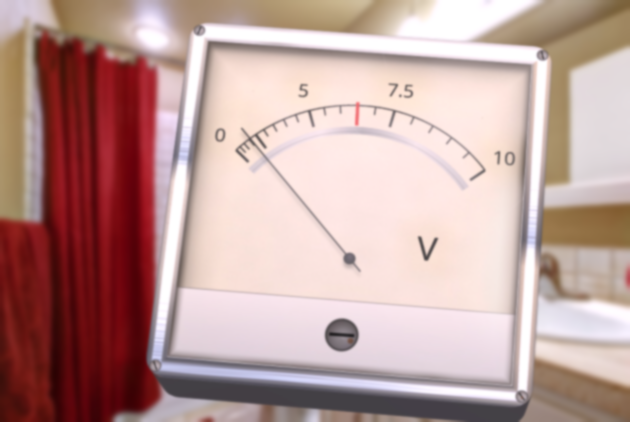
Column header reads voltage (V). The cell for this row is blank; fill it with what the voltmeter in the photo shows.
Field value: 2 V
